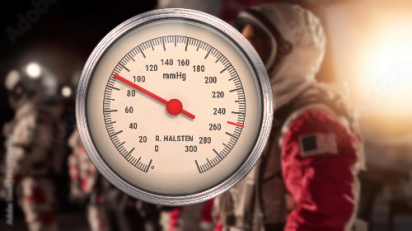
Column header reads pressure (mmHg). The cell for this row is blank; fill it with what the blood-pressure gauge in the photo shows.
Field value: 90 mmHg
